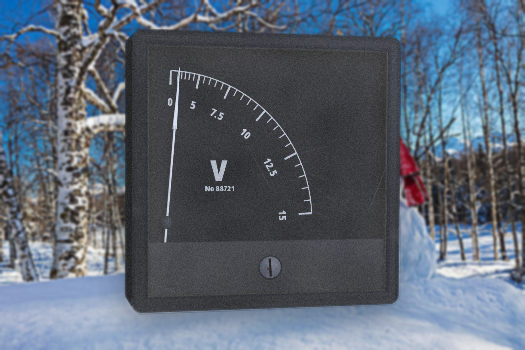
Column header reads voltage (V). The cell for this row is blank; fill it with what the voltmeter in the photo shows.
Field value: 2.5 V
